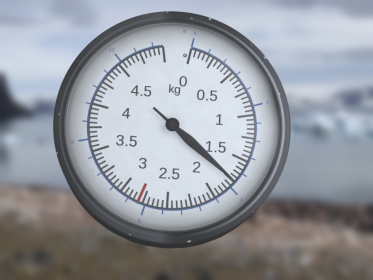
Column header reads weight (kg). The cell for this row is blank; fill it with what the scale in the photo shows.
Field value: 1.75 kg
